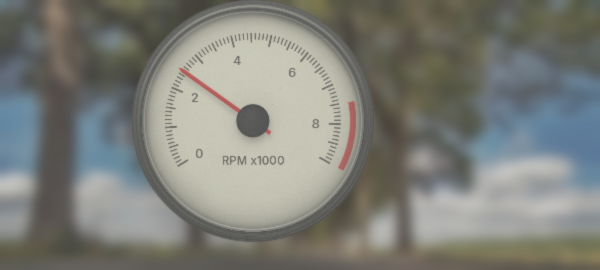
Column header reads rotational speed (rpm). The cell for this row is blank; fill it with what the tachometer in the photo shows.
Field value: 2500 rpm
